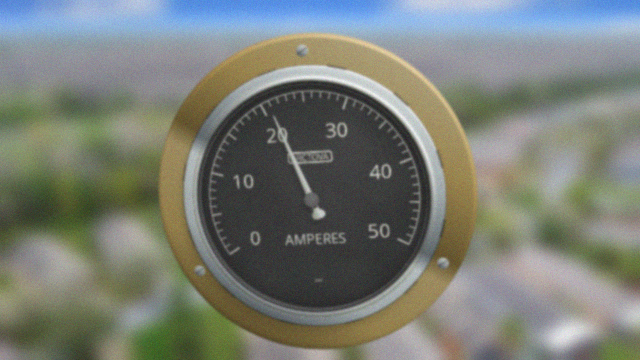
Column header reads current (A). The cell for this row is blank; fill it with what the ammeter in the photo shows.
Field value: 21 A
